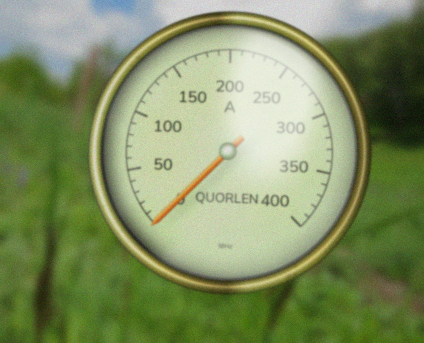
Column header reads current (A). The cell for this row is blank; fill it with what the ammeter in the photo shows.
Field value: 0 A
